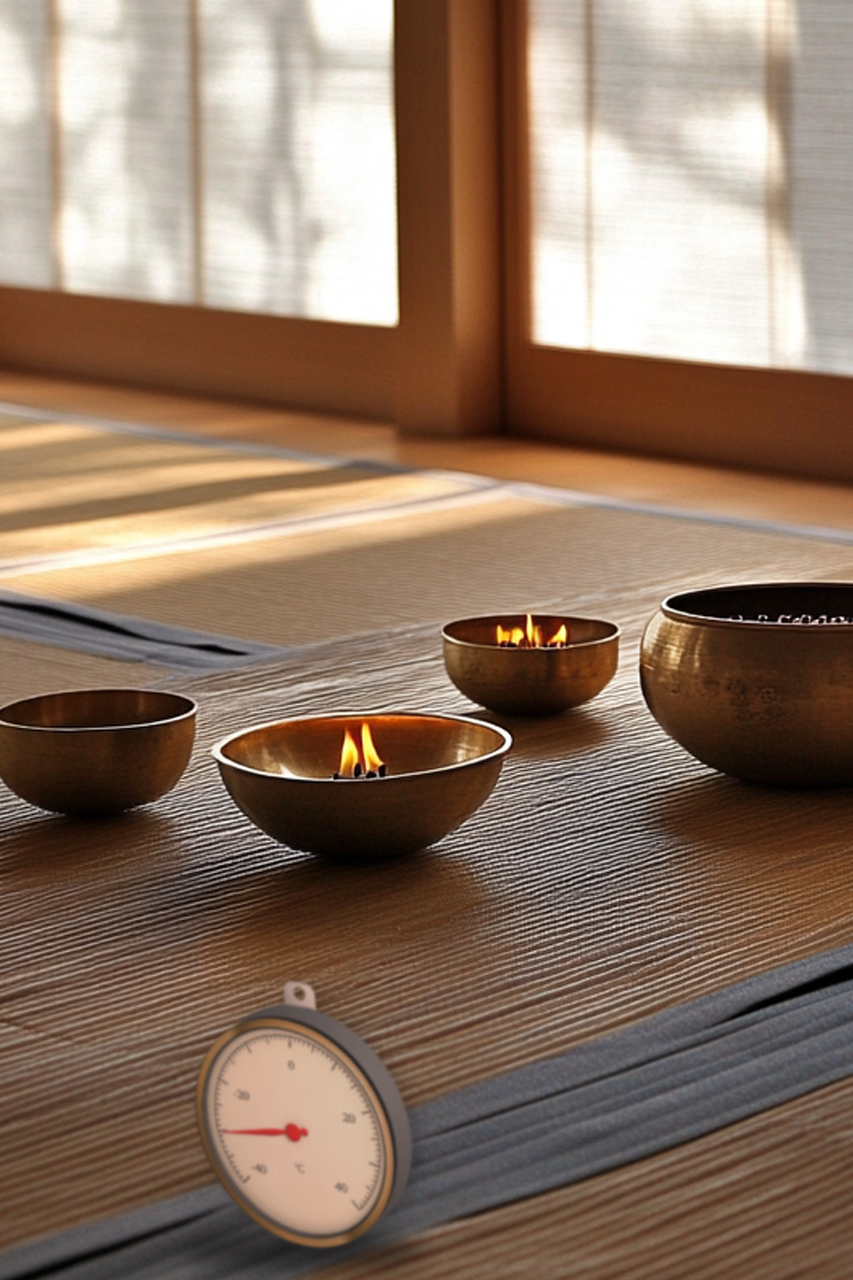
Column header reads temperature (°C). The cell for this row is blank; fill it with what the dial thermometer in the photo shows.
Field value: -30 °C
